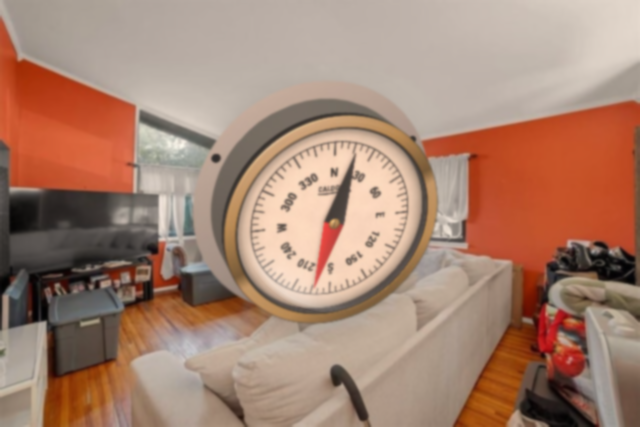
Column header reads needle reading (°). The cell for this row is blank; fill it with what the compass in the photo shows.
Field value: 195 °
